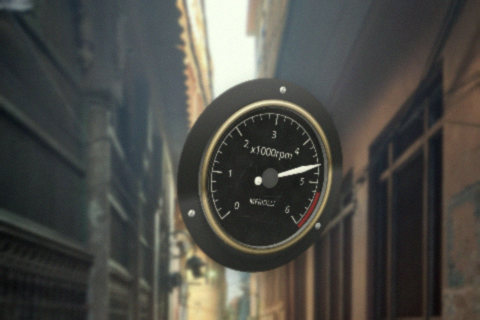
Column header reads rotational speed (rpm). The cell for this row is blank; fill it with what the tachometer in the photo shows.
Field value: 4600 rpm
